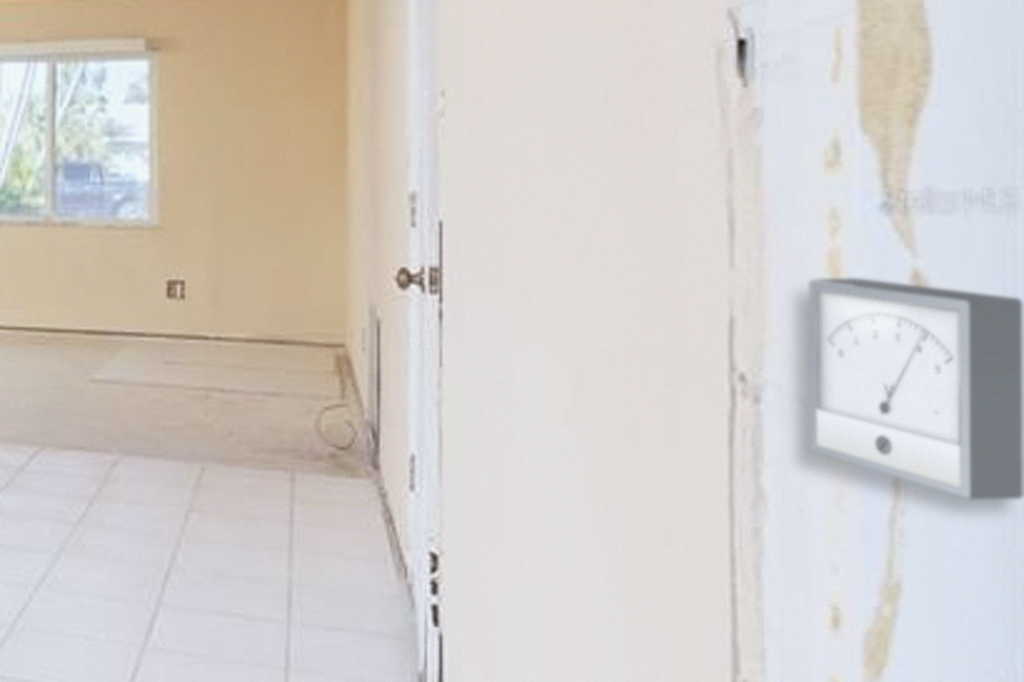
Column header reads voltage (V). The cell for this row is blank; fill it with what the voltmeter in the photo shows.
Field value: 4 V
